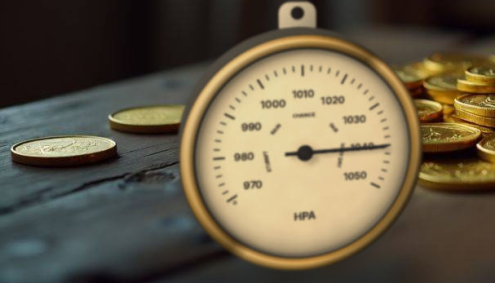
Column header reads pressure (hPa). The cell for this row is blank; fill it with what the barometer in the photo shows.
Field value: 1040 hPa
